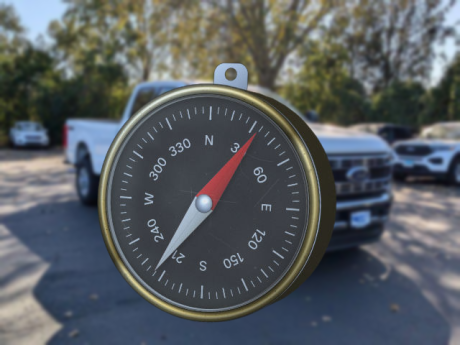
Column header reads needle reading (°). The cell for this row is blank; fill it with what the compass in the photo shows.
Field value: 35 °
